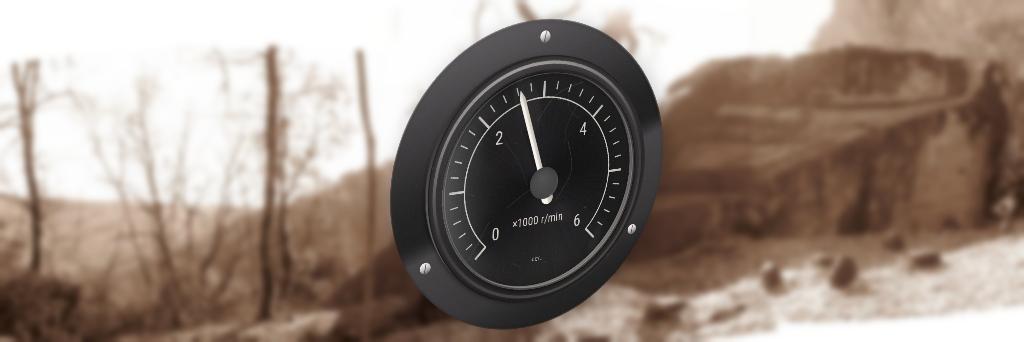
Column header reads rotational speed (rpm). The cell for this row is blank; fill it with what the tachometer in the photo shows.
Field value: 2600 rpm
